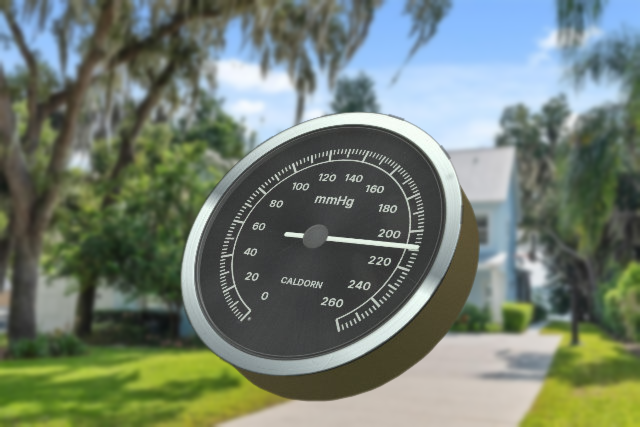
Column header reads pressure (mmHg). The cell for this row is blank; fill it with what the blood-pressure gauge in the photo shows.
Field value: 210 mmHg
